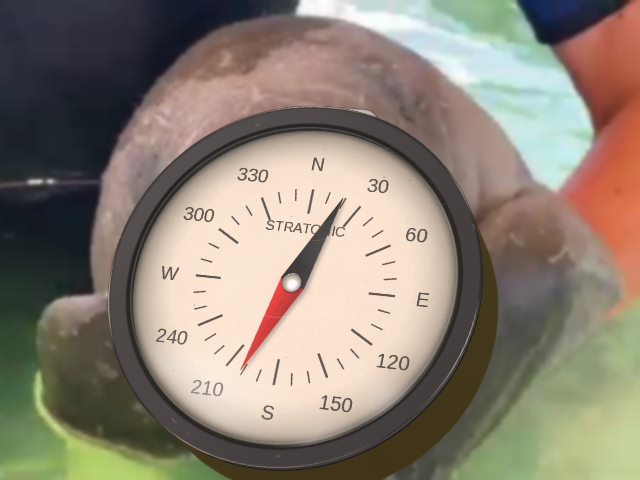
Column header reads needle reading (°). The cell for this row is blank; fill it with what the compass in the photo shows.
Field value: 200 °
